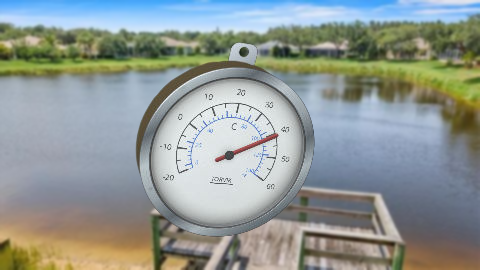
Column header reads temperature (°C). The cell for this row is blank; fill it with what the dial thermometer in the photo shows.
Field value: 40 °C
